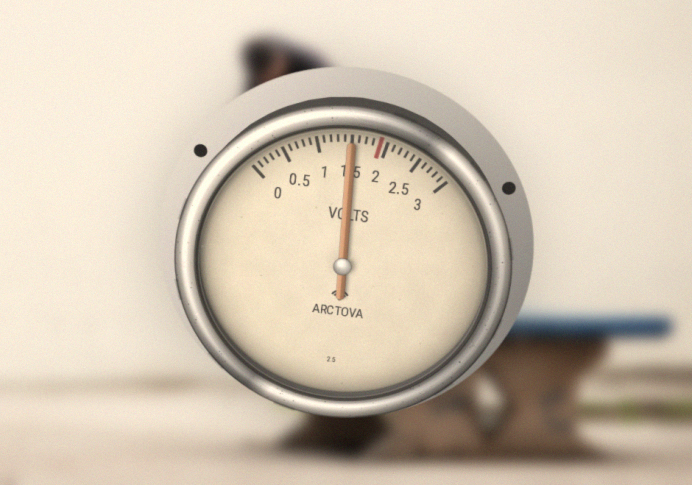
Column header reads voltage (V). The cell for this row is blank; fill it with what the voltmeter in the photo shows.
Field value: 1.5 V
